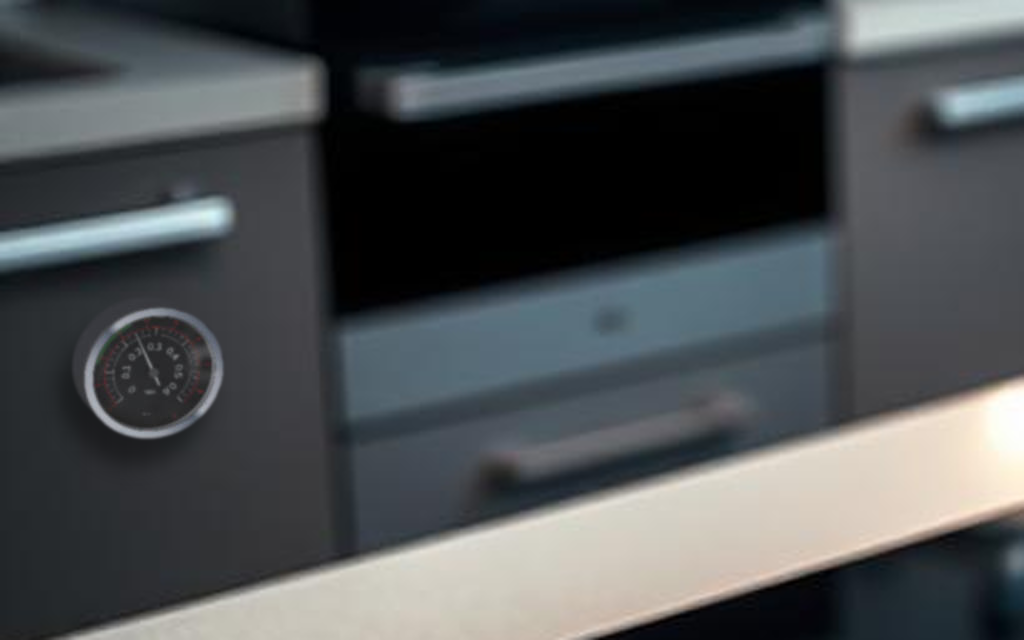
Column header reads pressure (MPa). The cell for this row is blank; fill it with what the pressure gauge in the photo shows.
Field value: 0.24 MPa
